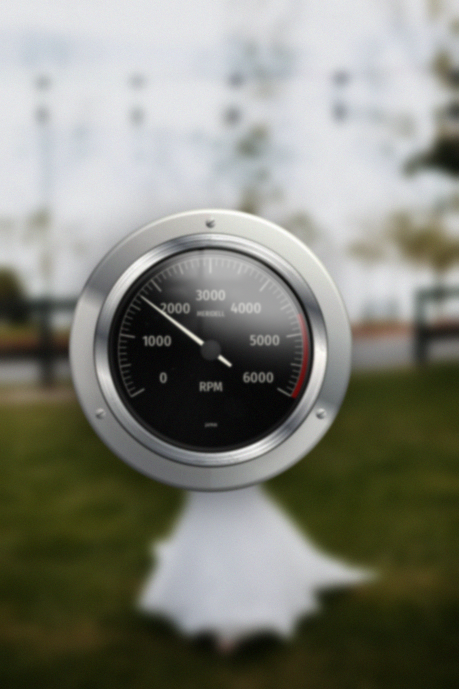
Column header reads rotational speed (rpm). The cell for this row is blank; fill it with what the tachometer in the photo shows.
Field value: 1700 rpm
